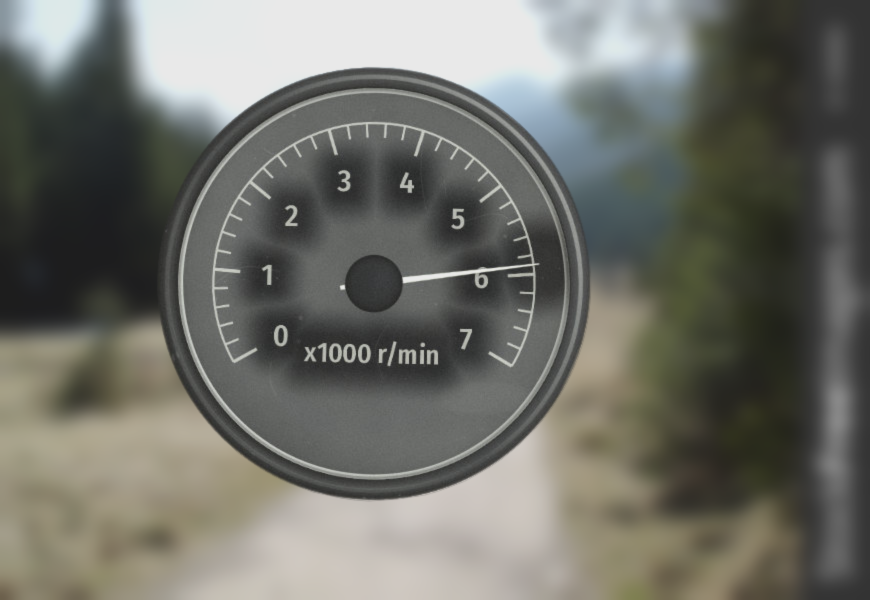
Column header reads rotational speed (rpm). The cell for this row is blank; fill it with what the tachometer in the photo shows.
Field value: 5900 rpm
